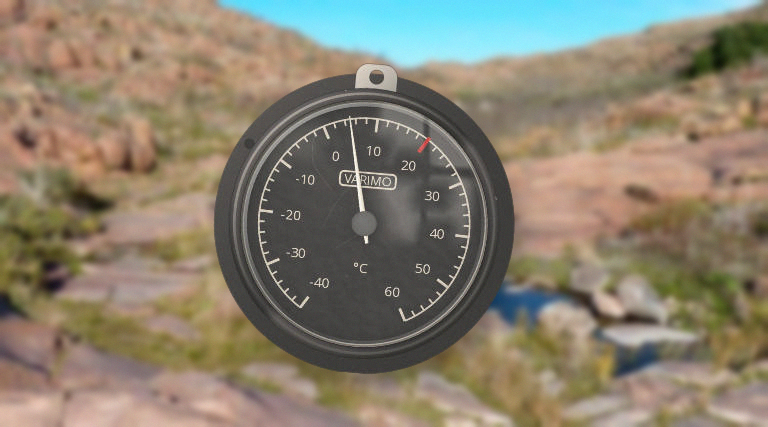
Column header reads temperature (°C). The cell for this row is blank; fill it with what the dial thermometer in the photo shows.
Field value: 5 °C
